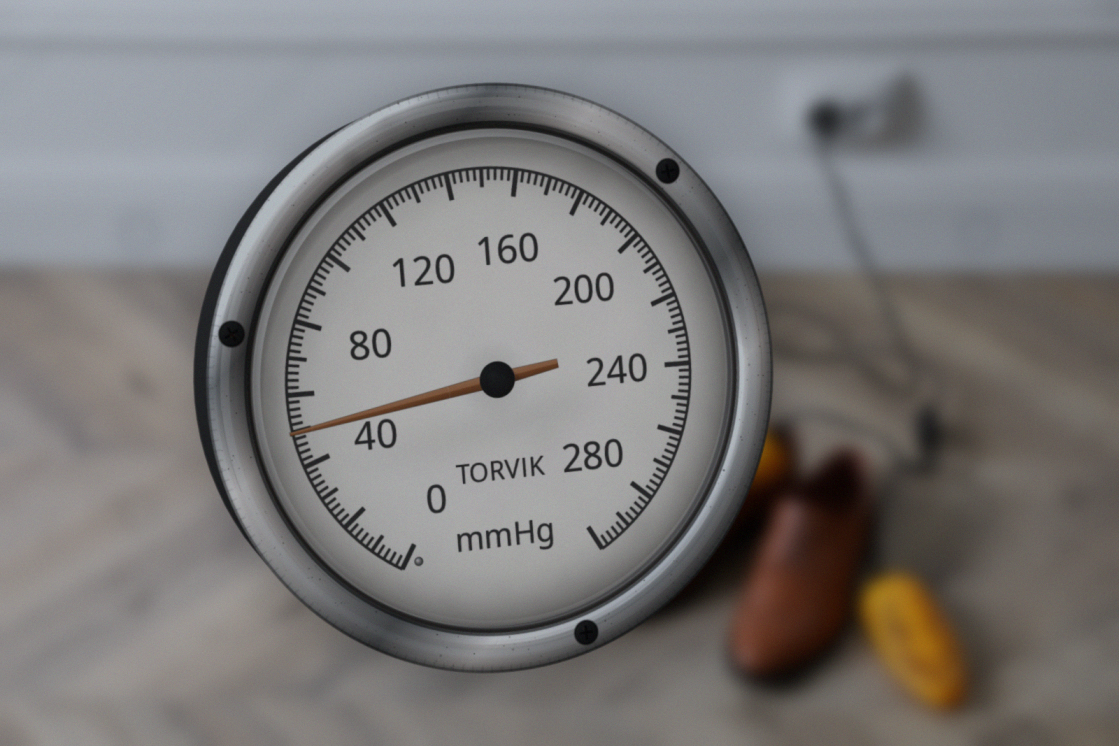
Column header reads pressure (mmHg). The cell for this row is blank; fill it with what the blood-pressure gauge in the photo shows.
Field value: 50 mmHg
